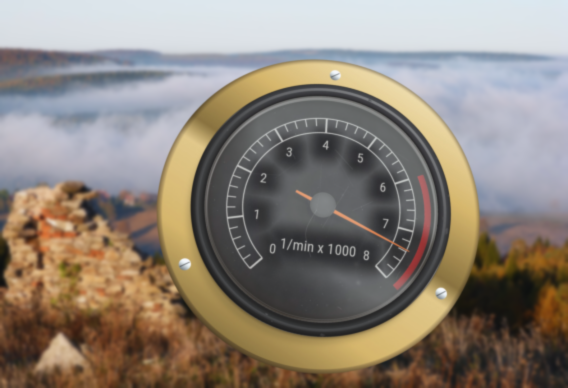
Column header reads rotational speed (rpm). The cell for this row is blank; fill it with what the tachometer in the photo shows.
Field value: 7400 rpm
